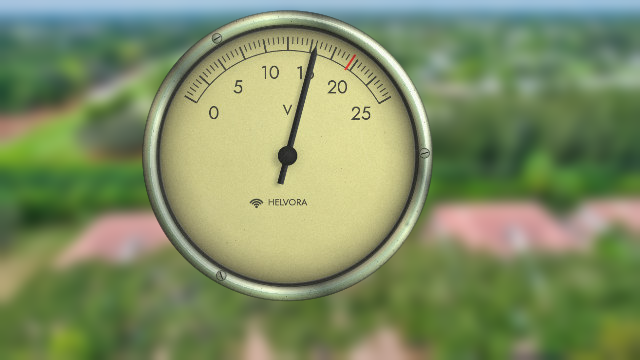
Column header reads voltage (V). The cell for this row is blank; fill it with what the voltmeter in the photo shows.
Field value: 15.5 V
